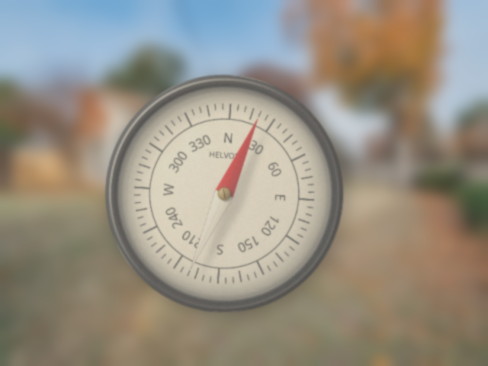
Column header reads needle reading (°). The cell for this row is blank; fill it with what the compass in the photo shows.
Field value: 20 °
